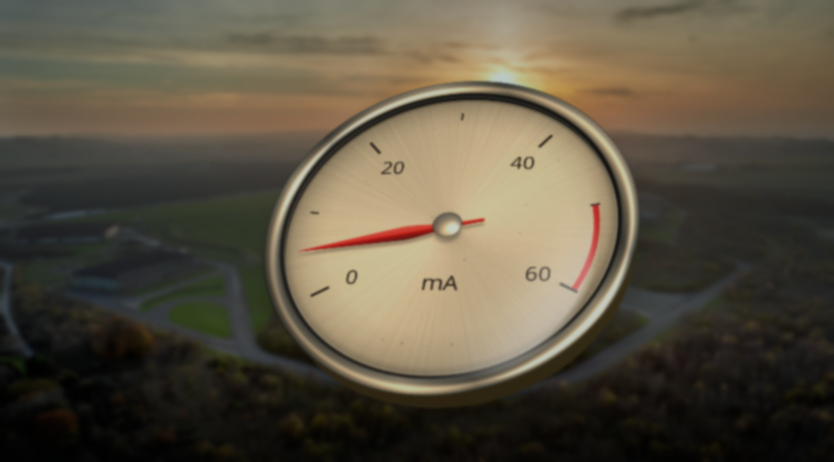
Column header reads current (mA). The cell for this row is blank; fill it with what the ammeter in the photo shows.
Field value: 5 mA
